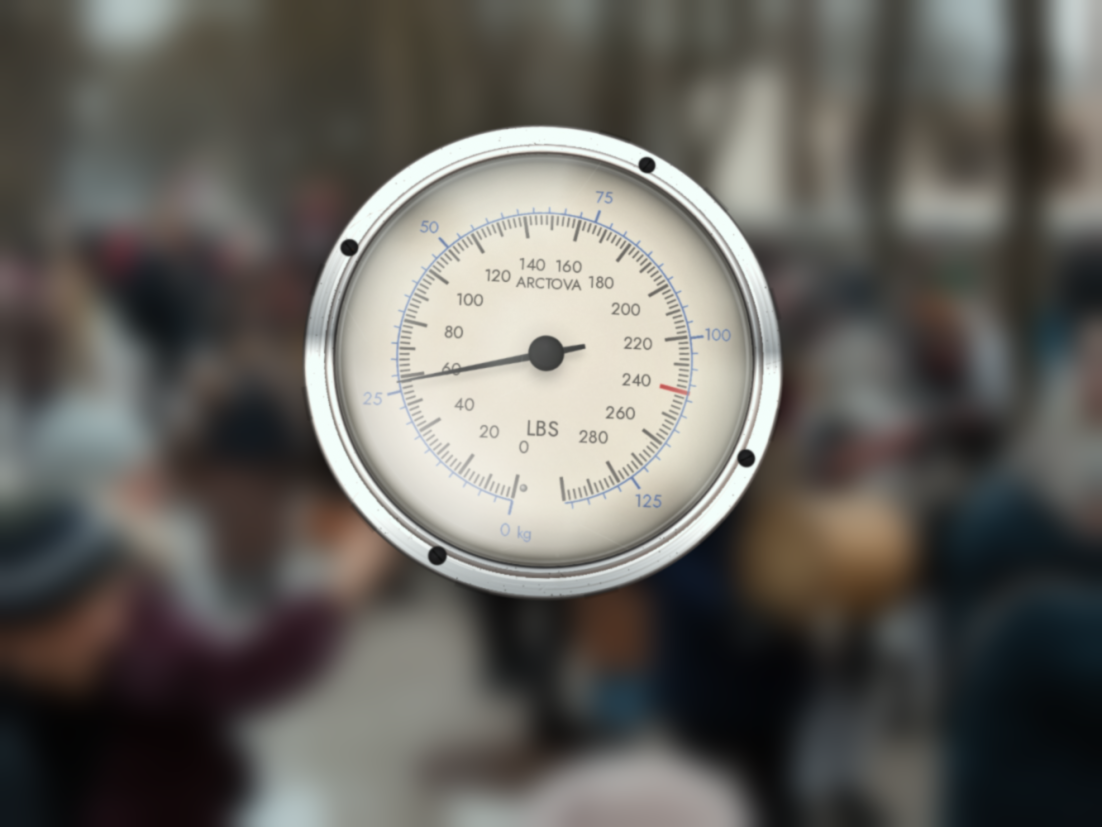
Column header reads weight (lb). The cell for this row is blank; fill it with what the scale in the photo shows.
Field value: 58 lb
